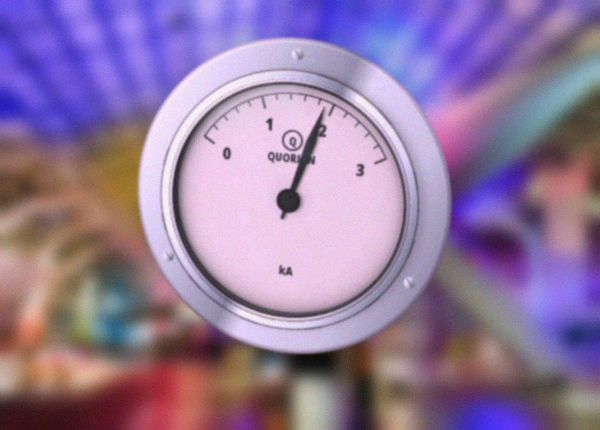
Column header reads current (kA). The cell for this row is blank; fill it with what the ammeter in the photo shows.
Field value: 1.9 kA
